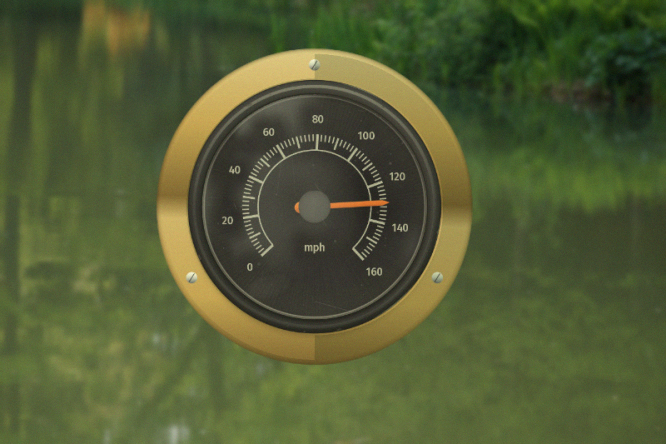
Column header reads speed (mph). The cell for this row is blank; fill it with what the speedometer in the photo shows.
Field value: 130 mph
